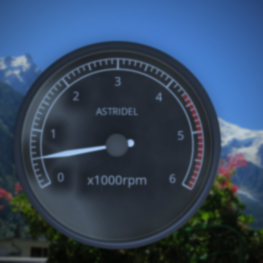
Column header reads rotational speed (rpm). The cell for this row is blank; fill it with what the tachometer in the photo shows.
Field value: 500 rpm
